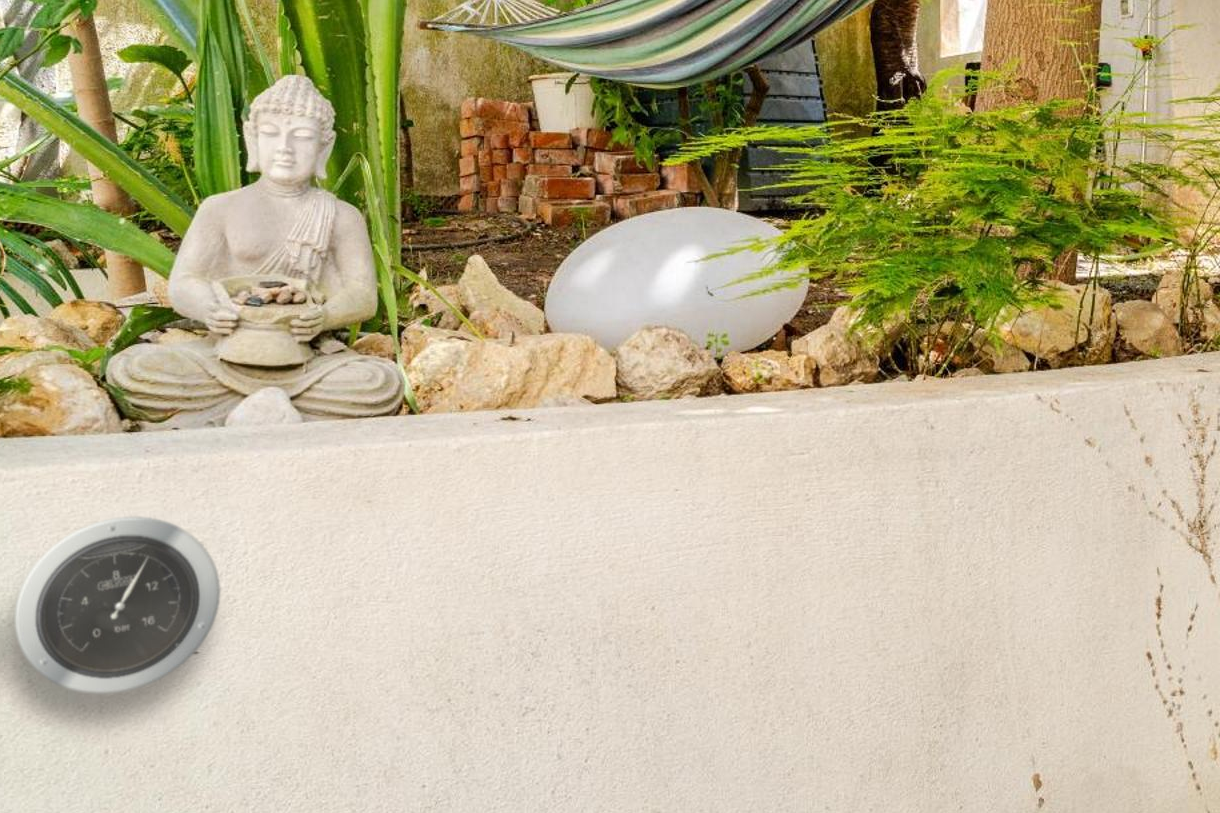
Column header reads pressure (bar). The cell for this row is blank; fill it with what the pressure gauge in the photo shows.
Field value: 10 bar
